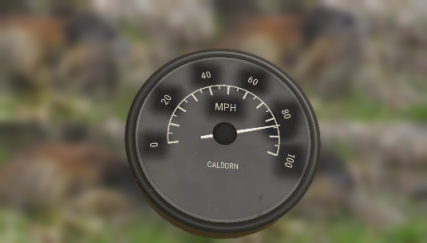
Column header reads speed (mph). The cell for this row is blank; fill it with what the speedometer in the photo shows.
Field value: 85 mph
